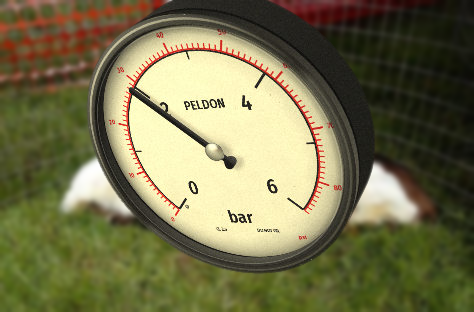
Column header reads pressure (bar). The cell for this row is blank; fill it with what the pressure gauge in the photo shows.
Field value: 2 bar
